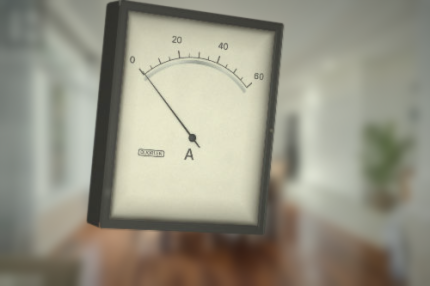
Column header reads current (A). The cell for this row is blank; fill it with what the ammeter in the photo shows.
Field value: 0 A
